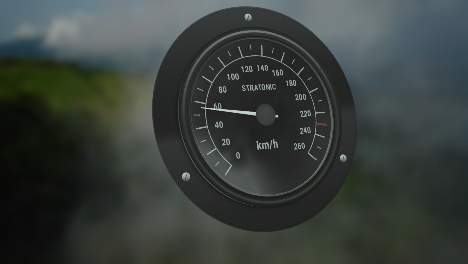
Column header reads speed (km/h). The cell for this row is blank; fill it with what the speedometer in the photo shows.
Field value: 55 km/h
